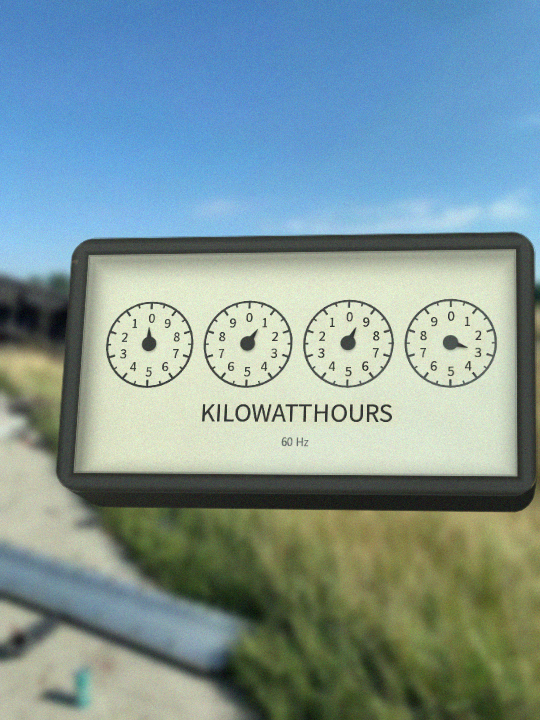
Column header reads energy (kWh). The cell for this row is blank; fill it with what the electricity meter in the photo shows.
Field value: 93 kWh
